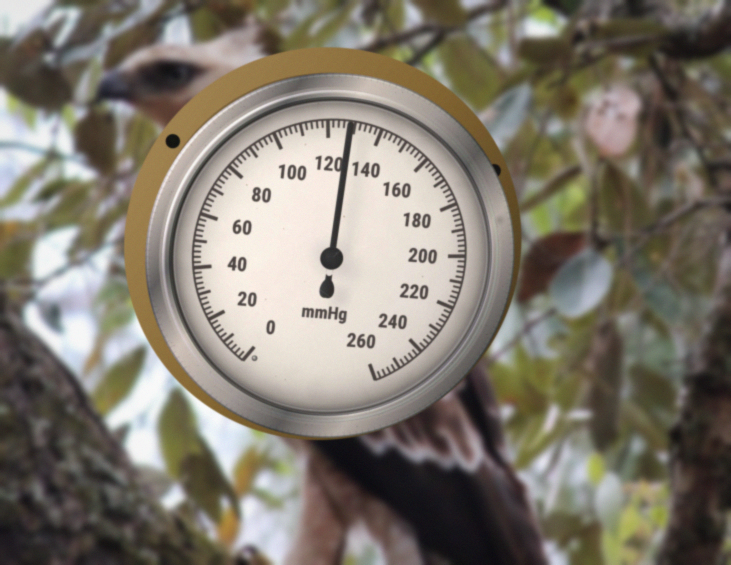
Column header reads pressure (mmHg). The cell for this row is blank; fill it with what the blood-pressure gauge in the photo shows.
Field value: 128 mmHg
